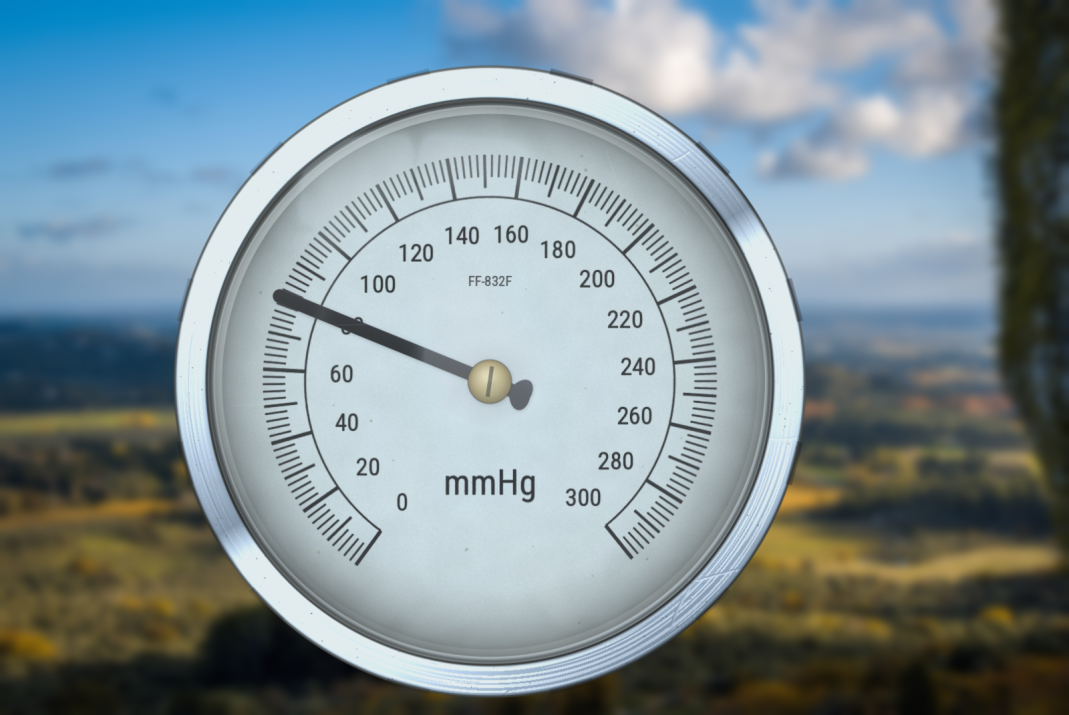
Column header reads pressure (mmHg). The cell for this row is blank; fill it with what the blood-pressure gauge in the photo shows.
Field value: 80 mmHg
